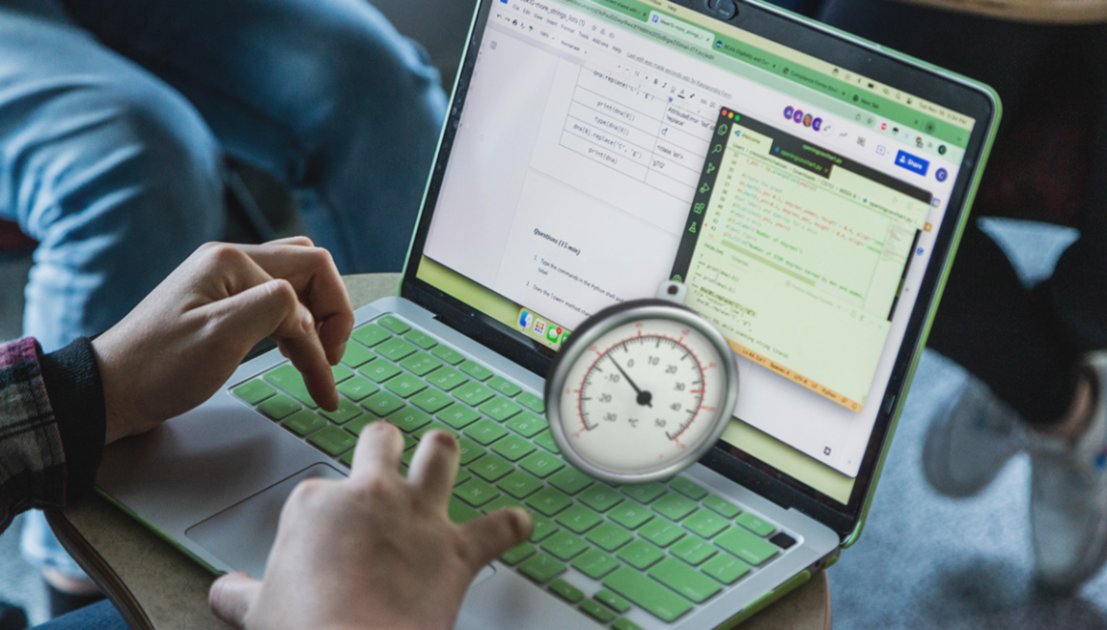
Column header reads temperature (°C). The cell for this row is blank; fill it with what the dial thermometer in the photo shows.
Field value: -5 °C
